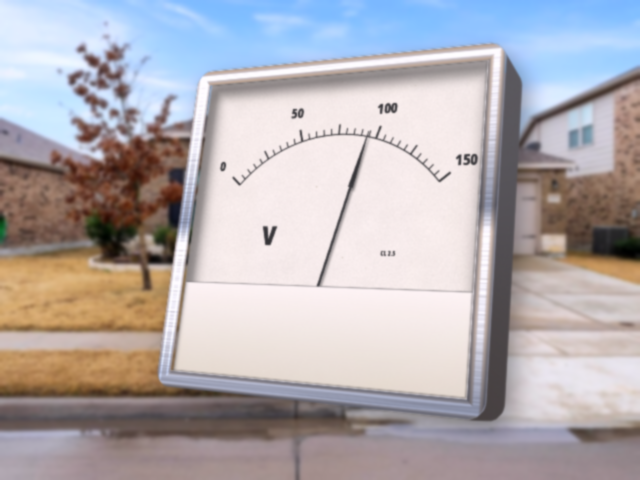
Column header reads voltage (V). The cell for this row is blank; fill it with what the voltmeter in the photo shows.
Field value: 95 V
